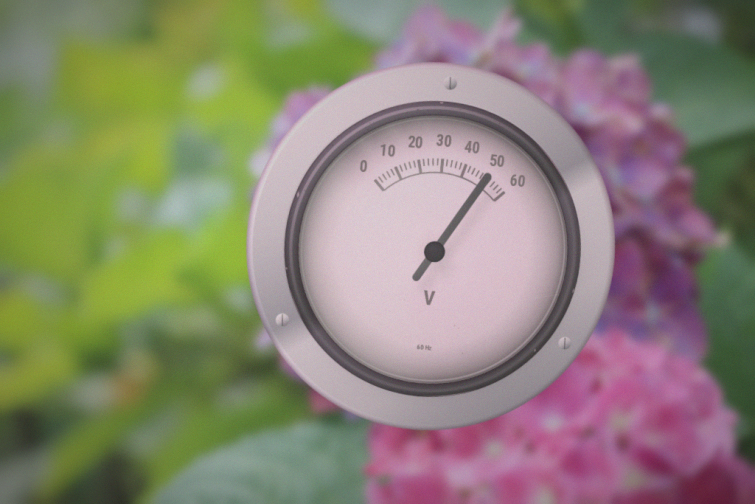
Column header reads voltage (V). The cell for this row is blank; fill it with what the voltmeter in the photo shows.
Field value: 50 V
